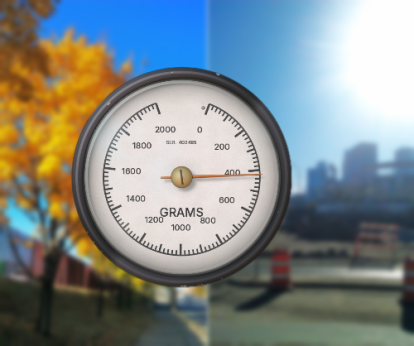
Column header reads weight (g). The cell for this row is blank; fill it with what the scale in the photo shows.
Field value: 420 g
